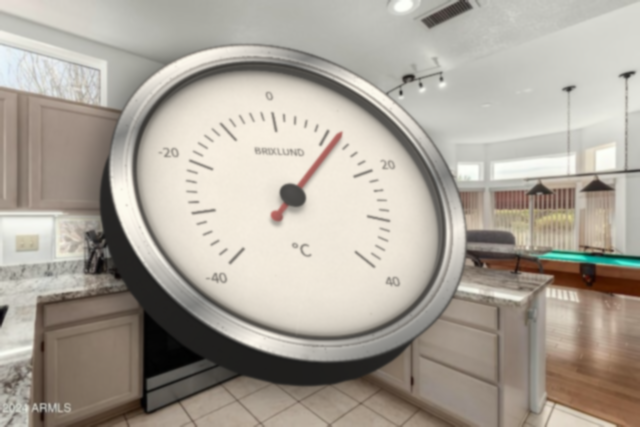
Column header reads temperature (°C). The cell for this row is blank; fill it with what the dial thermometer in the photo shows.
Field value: 12 °C
